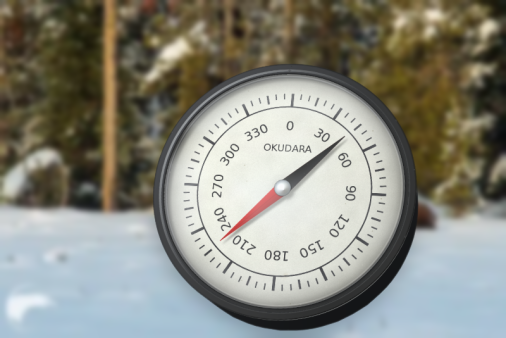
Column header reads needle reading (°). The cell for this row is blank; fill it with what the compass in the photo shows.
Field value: 225 °
